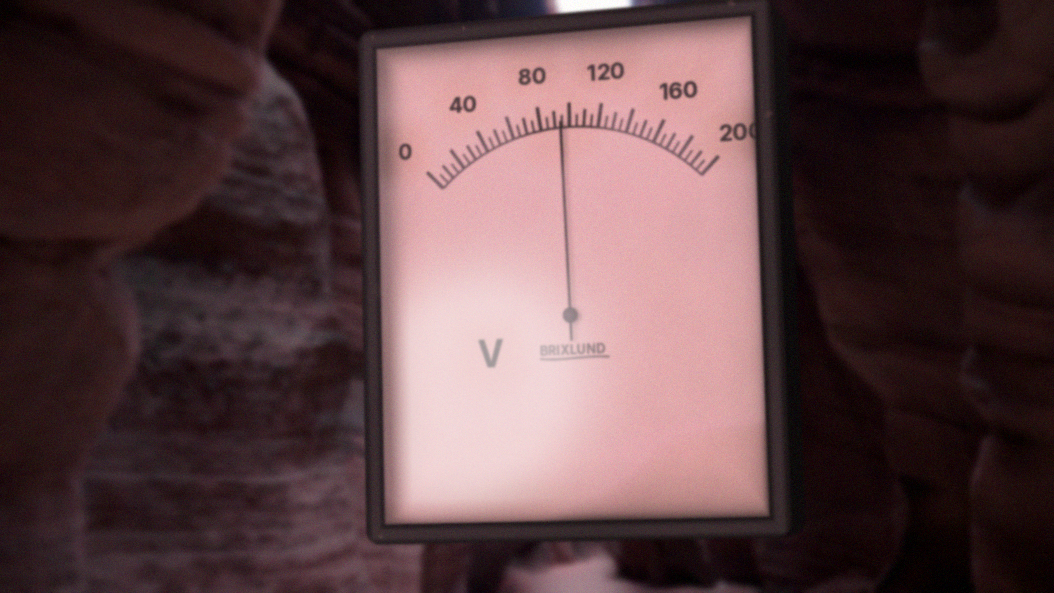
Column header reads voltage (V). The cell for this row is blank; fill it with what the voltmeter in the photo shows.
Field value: 95 V
